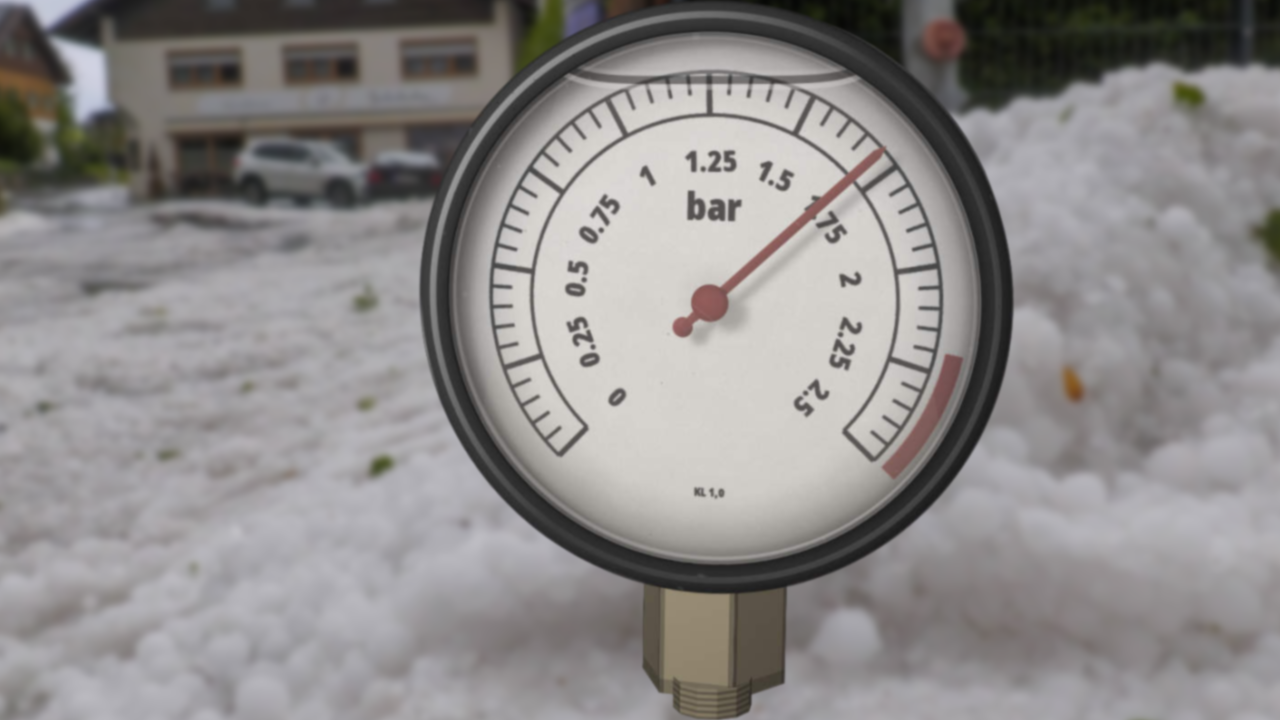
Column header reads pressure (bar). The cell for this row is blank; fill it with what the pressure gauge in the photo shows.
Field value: 1.7 bar
